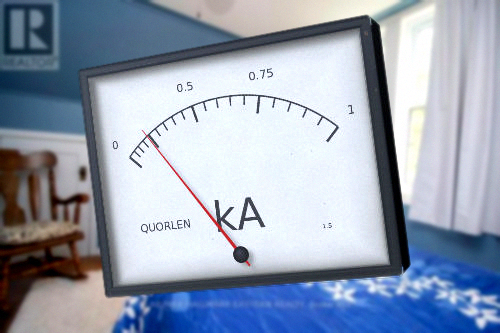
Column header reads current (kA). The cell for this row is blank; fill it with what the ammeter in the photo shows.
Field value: 0.25 kA
